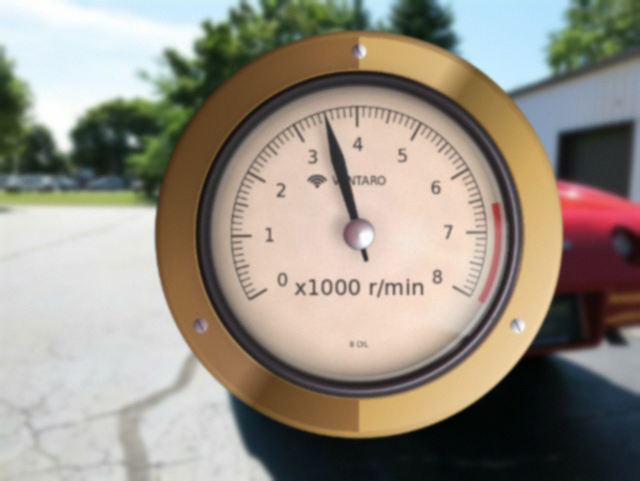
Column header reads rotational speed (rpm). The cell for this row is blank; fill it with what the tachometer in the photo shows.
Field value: 3500 rpm
